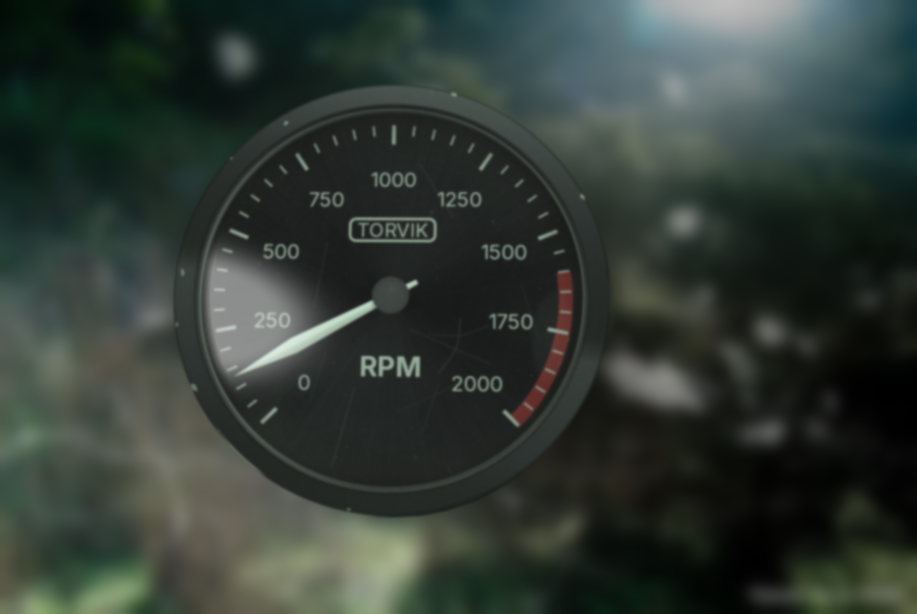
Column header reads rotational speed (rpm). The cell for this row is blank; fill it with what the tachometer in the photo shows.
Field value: 125 rpm
